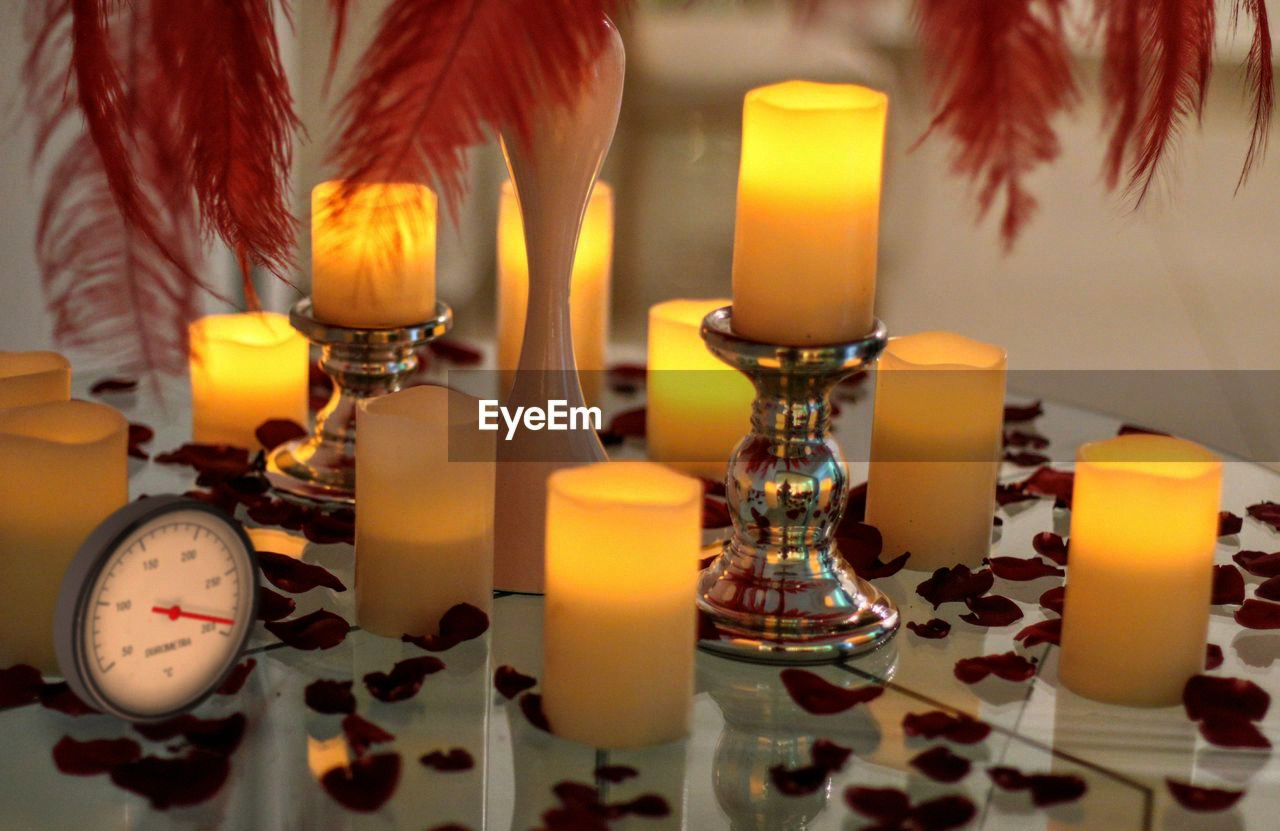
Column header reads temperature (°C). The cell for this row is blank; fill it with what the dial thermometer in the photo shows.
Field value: 290 °C
